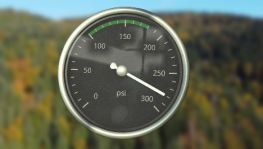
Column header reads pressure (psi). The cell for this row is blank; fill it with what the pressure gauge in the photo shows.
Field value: 280 psi
